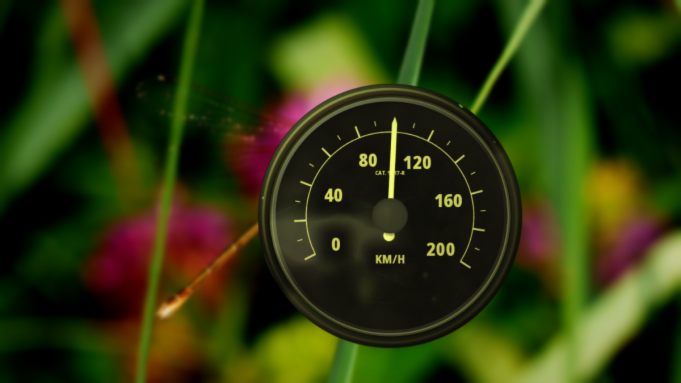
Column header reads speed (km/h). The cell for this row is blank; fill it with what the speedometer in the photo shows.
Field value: 100 km/h
